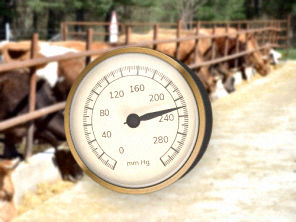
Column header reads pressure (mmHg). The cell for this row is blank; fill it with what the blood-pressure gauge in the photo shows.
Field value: 230 mmHg
